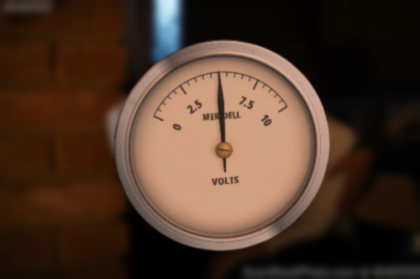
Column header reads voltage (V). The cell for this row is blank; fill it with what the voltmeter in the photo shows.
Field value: 5 V
